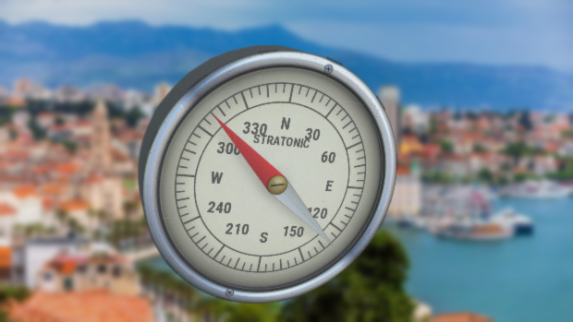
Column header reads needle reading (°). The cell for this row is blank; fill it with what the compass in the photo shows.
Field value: 310 °
